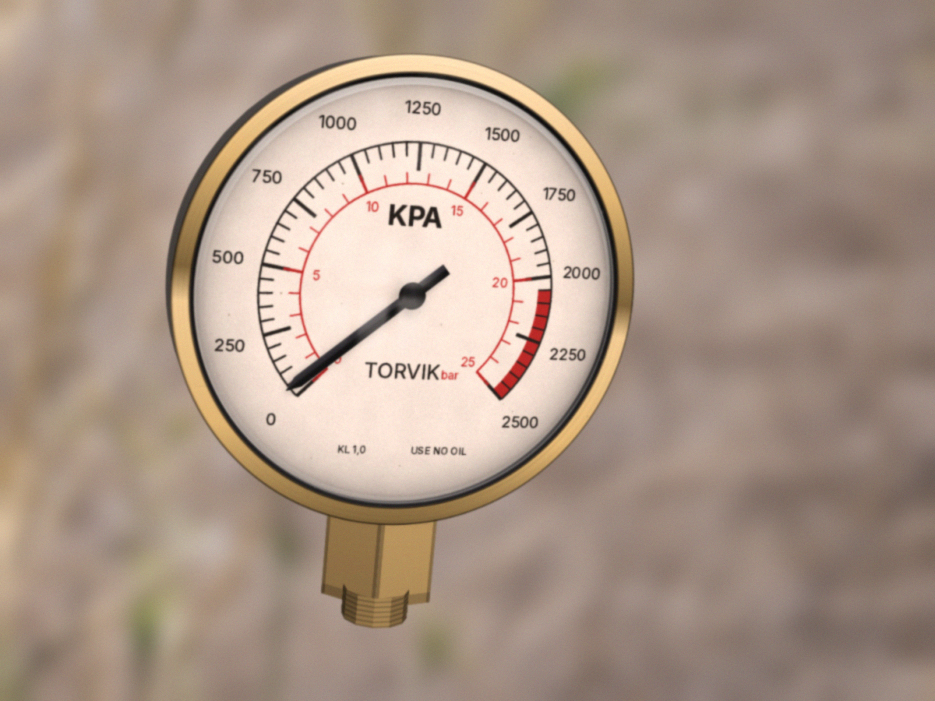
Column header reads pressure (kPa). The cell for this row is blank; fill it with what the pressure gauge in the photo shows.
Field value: 50 kPa
